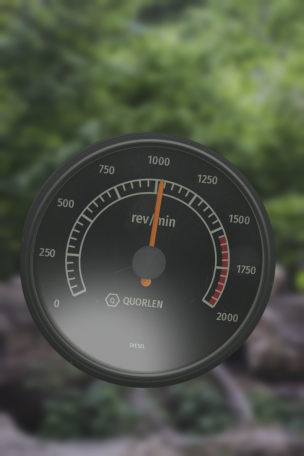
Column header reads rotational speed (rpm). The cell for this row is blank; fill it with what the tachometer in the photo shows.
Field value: 1025 rpm
